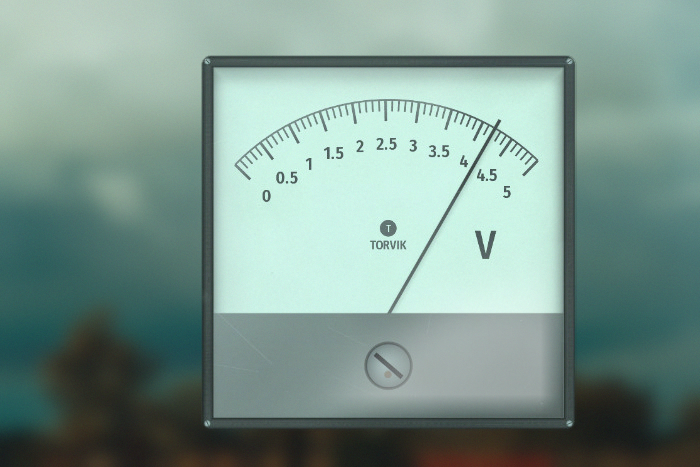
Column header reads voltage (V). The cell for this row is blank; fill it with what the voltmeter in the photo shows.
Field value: 4.2 V
